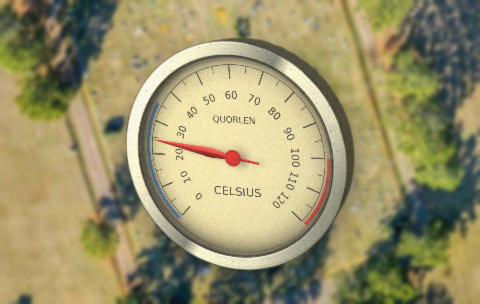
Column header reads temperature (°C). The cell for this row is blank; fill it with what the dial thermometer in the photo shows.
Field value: 25 °C
